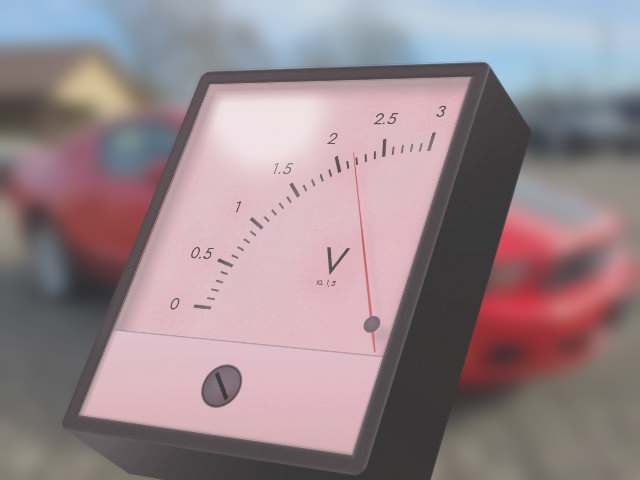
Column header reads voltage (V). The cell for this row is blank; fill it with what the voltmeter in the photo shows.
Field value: 2.2 V
